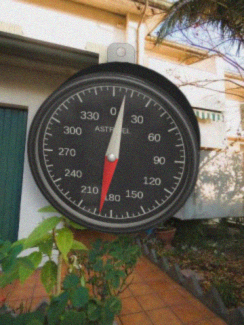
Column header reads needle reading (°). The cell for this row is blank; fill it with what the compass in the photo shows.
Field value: 190 °
